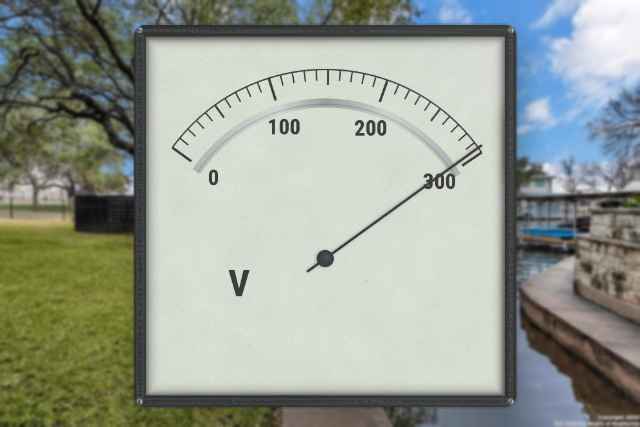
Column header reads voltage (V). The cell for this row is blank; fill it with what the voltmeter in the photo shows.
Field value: 295 V
